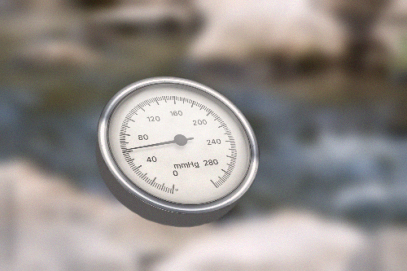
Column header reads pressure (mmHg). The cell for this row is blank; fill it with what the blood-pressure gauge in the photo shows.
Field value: 60 mmHg
